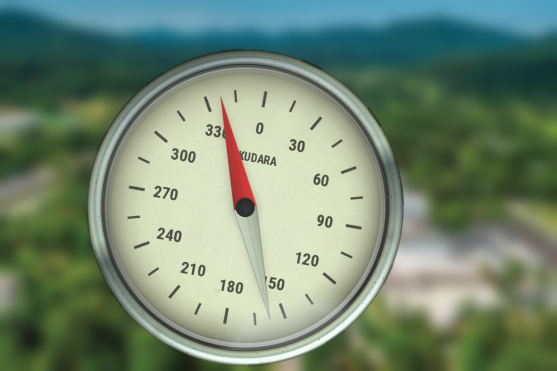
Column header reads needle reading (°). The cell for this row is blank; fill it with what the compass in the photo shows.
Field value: 337.5 °
